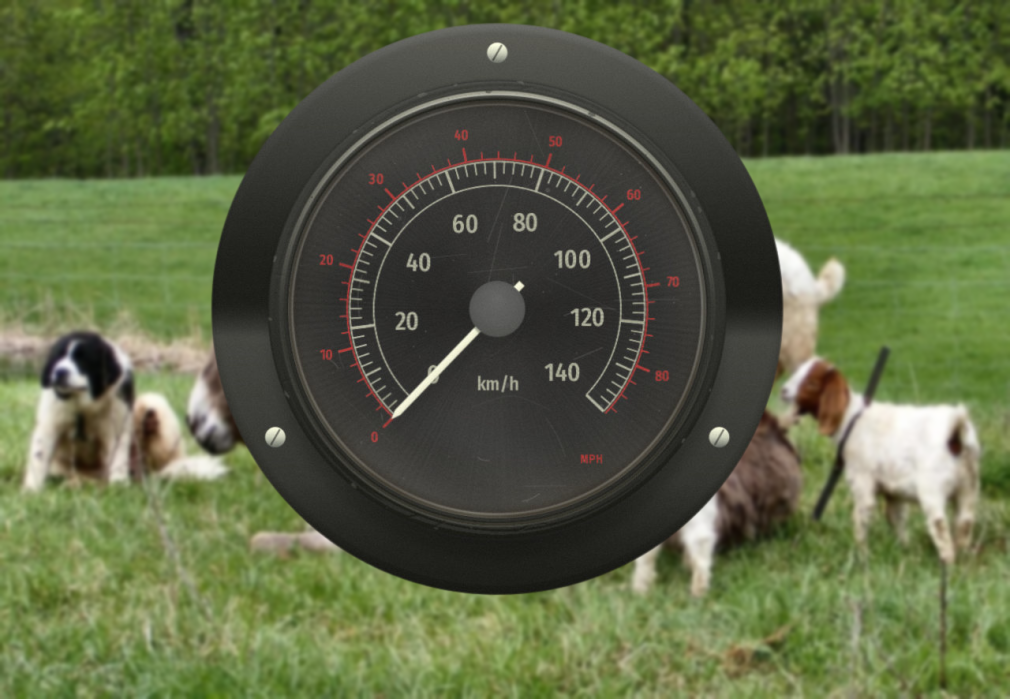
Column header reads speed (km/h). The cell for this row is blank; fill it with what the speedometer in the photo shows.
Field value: 0 km/h
